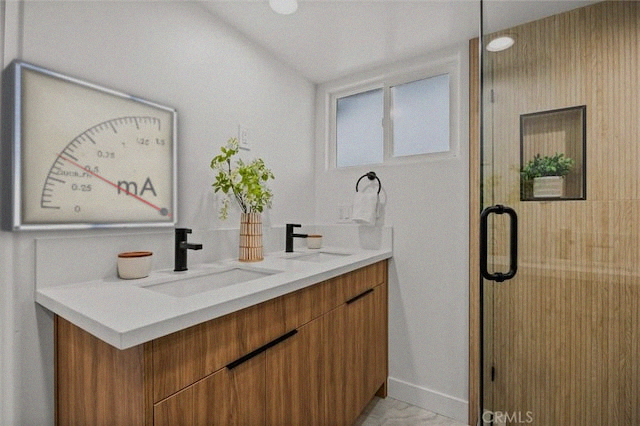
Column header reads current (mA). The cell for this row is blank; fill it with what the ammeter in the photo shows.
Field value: 0.45 mA
